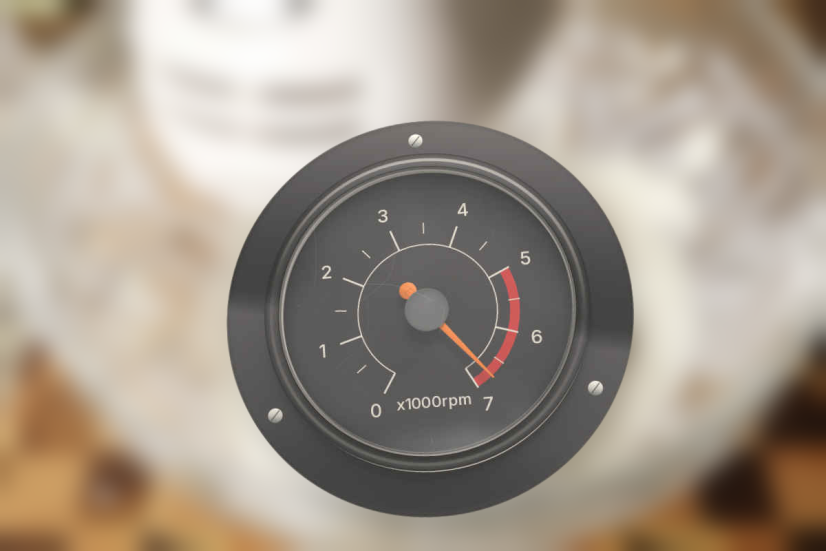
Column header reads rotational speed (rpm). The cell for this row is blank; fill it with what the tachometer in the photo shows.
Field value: 6750 rpm
